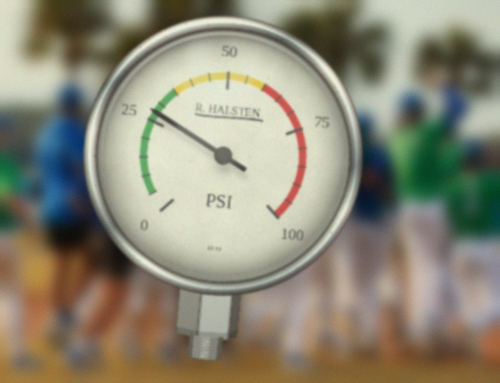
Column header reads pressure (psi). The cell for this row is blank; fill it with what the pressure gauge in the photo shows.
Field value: 27.5 psi
